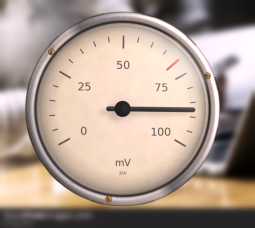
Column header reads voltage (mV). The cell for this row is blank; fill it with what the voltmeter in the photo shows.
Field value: 87.5 mV
